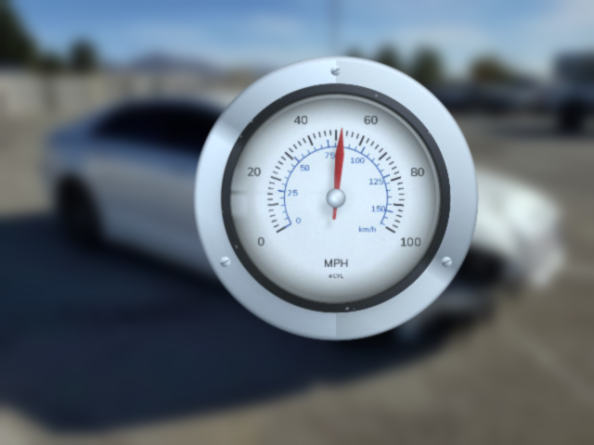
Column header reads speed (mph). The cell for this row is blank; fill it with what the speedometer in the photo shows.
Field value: 52 mph
